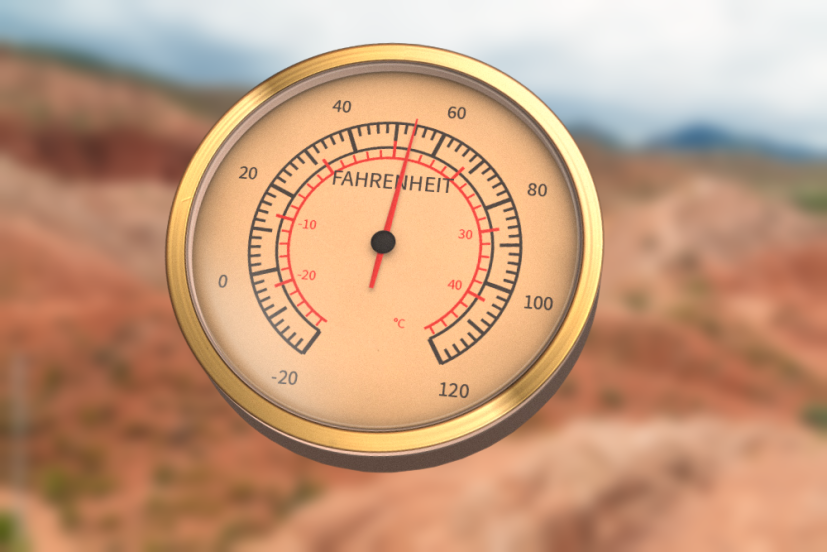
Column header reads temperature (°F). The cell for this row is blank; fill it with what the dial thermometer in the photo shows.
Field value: 54 °F
